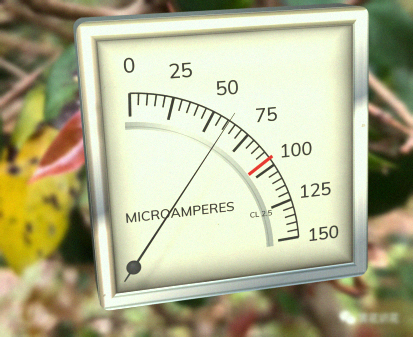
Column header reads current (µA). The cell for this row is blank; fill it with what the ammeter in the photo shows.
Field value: 60 µA
